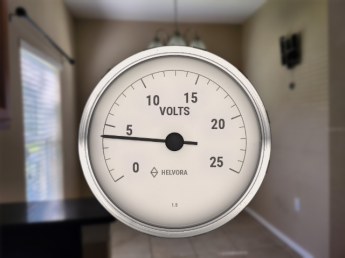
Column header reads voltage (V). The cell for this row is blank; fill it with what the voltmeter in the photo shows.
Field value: 4 V
